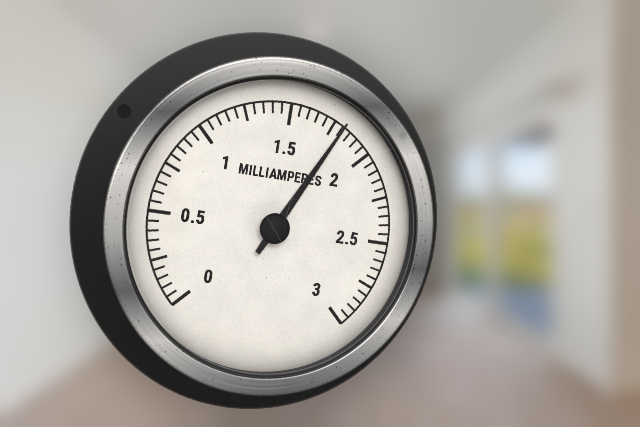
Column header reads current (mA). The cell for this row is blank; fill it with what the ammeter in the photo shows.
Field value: 1.8 mA
